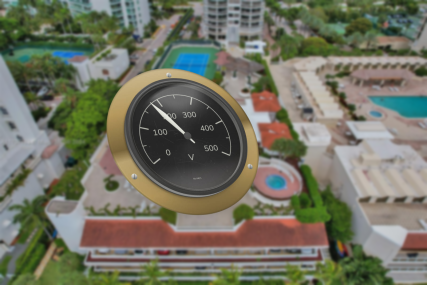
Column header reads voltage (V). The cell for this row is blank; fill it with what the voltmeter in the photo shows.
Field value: 175 V
